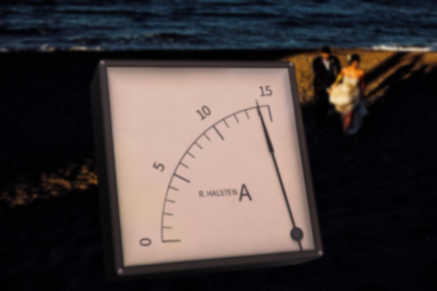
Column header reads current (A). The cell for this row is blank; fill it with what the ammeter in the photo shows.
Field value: 14 A
